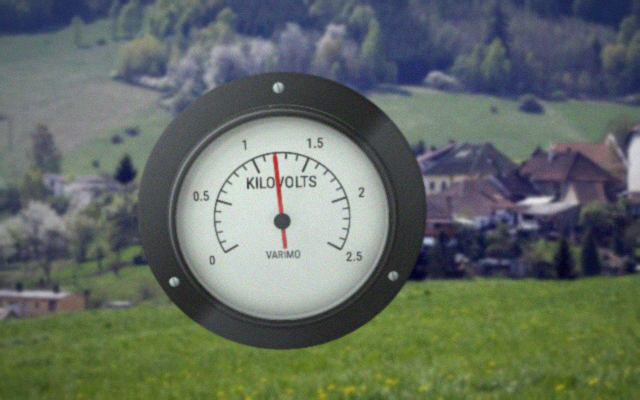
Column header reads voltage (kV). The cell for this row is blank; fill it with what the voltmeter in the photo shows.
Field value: 1.2 kV
